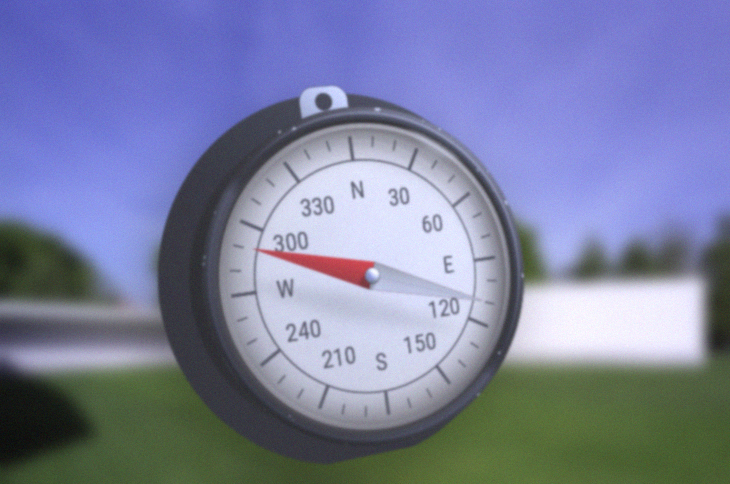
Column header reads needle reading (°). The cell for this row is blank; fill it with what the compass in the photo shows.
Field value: 290 °
